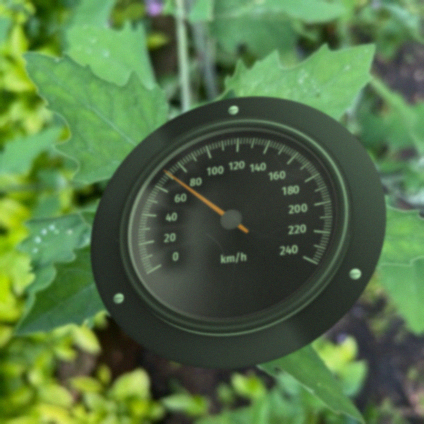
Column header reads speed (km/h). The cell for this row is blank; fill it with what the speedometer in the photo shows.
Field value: 70 km/h
